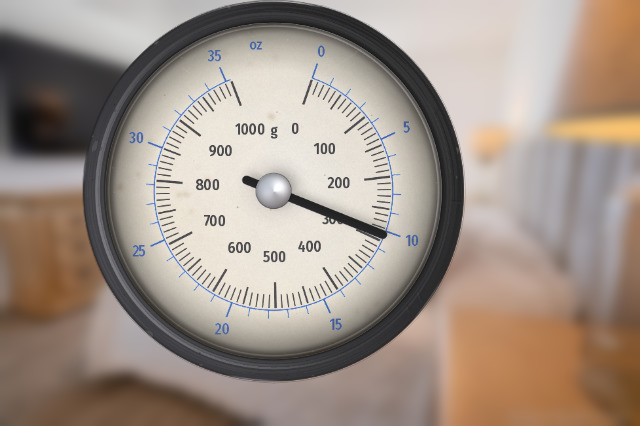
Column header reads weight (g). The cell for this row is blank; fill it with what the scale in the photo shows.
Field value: 290 g
